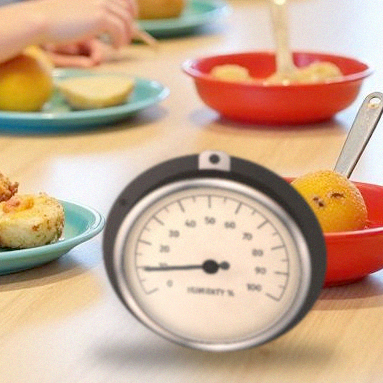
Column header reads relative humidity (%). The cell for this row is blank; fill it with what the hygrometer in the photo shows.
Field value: 10 %
